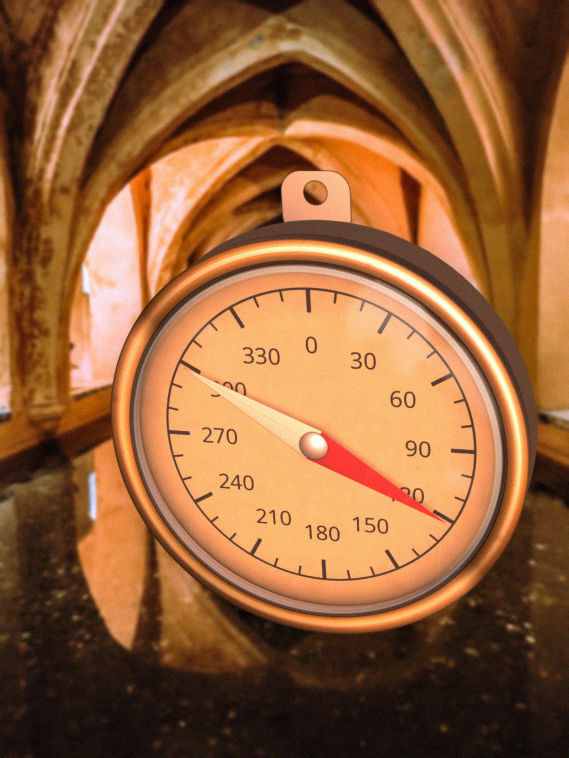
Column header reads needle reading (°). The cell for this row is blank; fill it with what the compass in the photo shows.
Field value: 120 °
